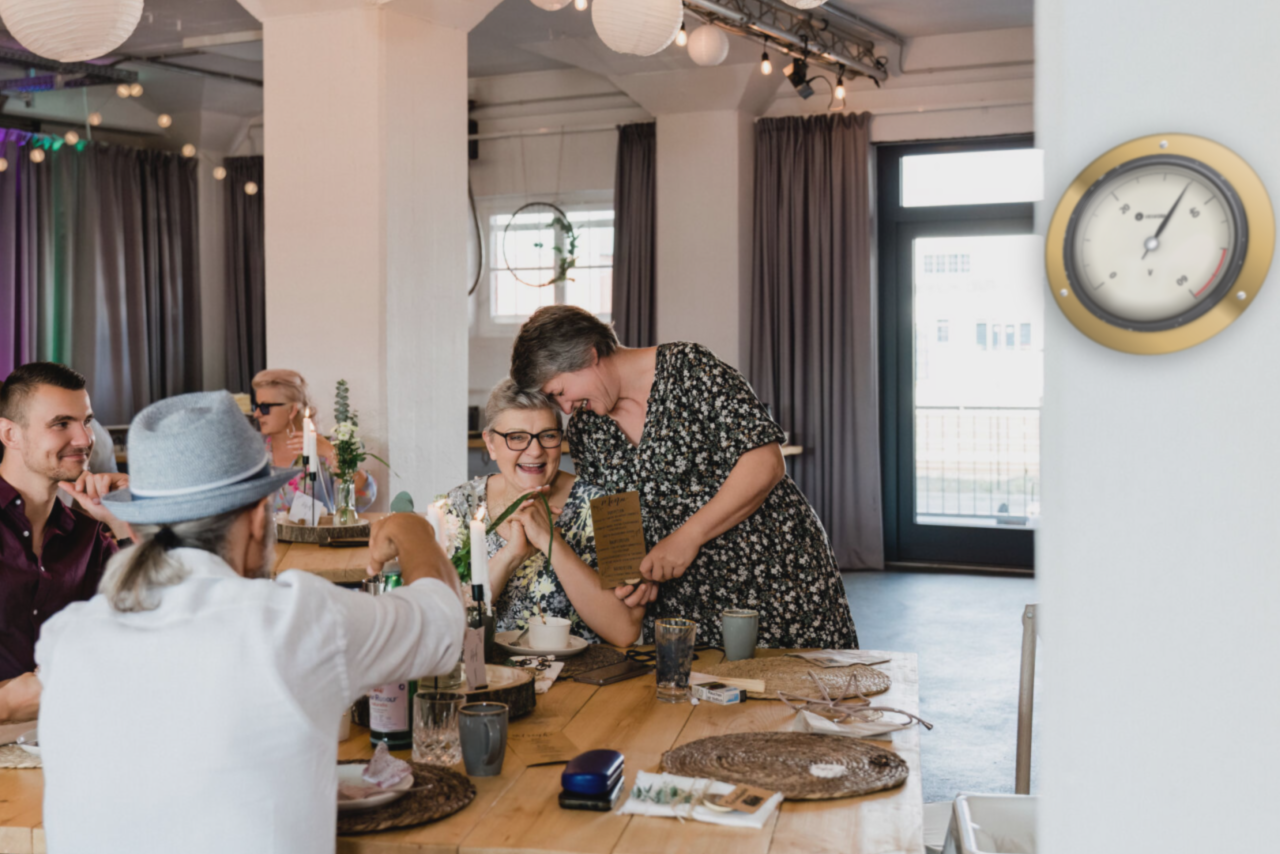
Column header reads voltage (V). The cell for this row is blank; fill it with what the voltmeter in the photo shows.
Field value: 35 V
